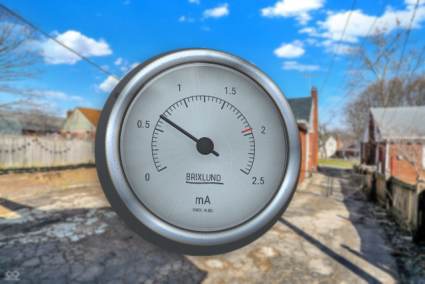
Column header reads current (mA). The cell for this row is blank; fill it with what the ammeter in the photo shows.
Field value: 0.65 mA
